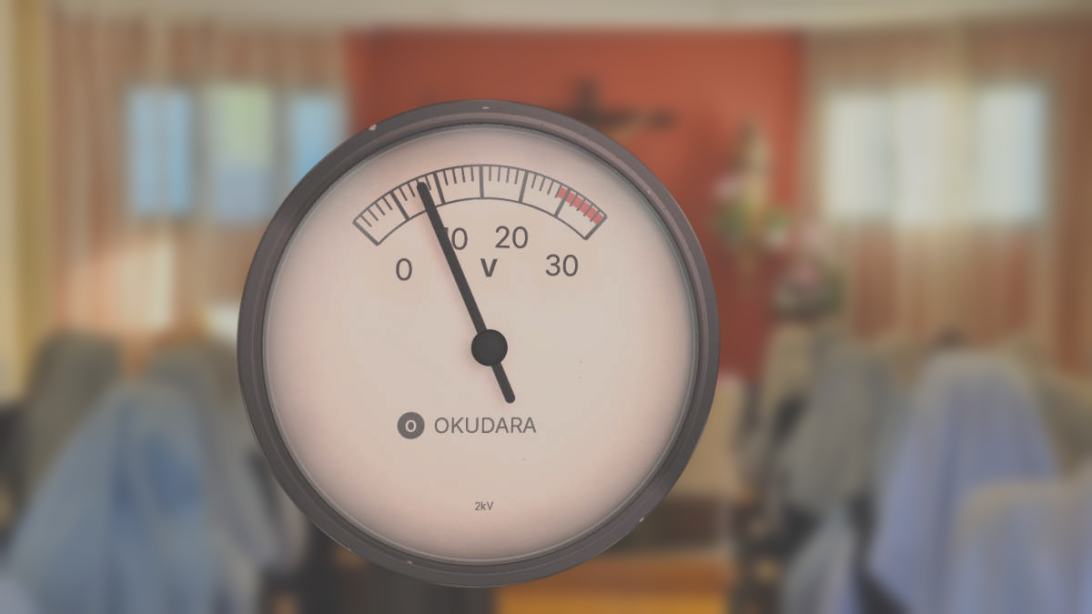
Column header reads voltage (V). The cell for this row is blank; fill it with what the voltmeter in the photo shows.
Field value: 8 V
